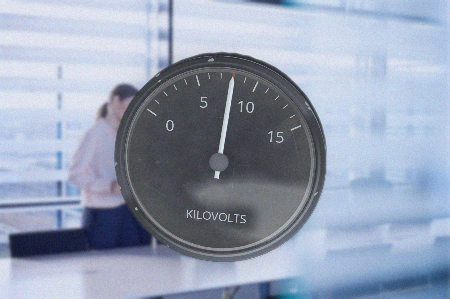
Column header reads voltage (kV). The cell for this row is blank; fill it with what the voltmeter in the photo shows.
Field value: 8 kV
